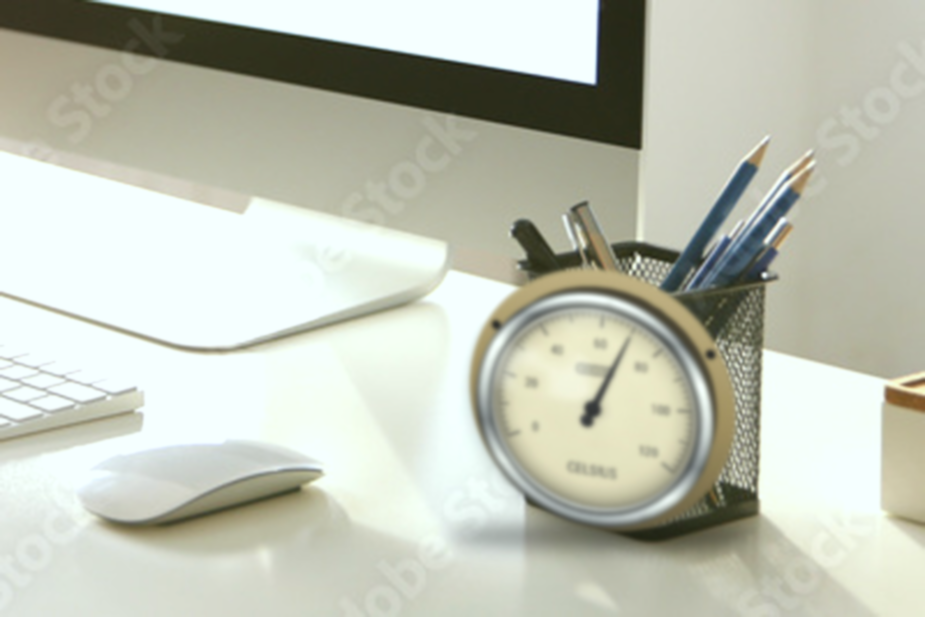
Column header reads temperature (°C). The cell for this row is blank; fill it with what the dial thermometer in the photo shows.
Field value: 70 °C
